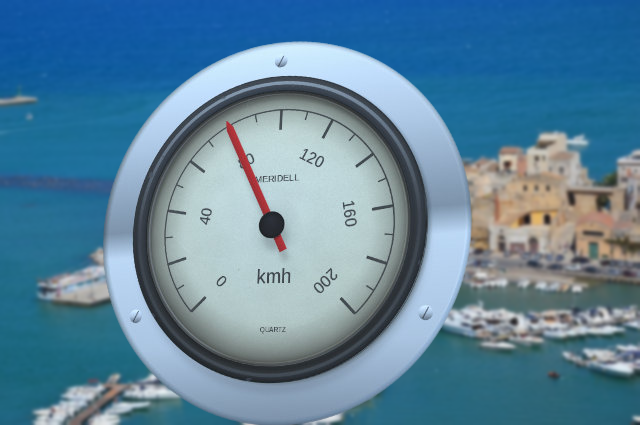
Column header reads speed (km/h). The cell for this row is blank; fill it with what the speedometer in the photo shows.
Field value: 80 km/h
